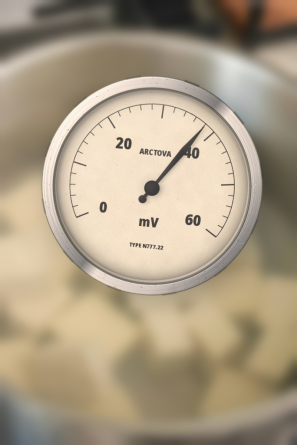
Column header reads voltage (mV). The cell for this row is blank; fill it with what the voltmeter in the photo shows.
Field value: 38 mV
